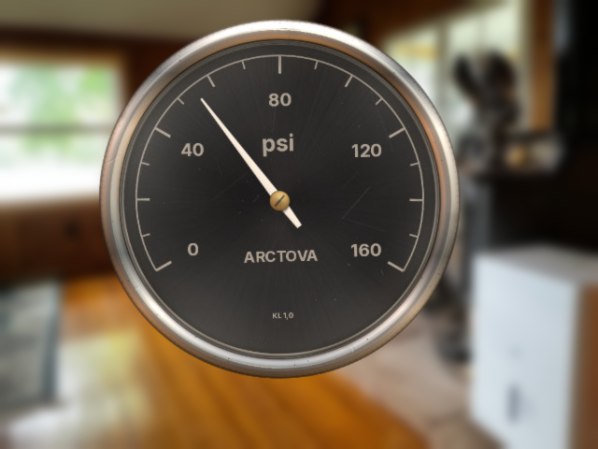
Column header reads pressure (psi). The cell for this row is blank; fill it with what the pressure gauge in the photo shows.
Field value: 55 psi
